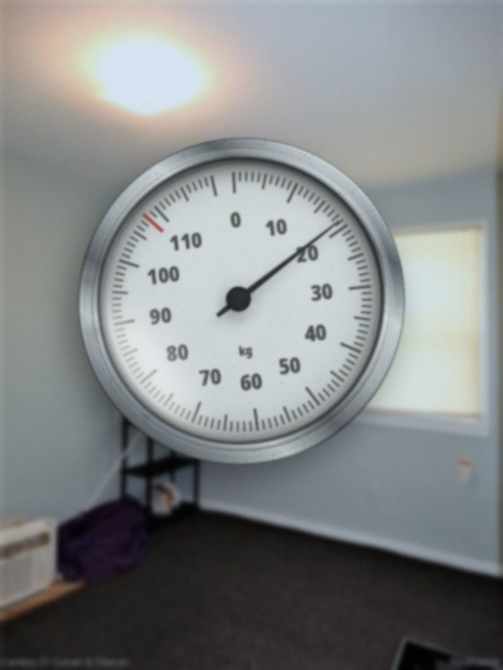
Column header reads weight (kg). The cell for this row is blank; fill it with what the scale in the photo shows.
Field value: 19 kg
